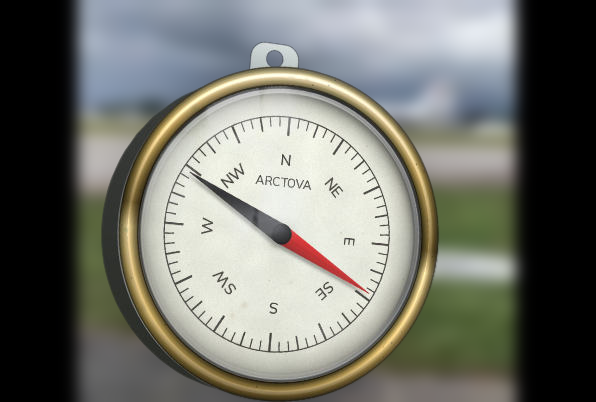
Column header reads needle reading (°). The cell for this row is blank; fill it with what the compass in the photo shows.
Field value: 117.5 °
